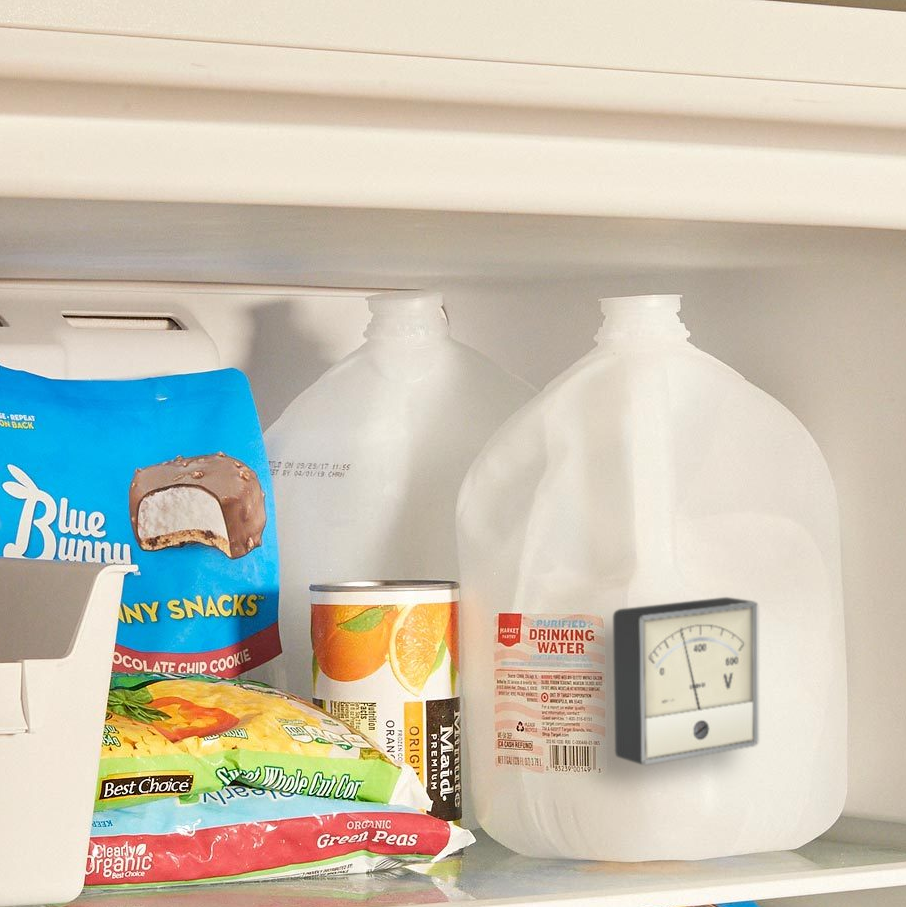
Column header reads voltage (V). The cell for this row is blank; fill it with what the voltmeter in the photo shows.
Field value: 300 V
